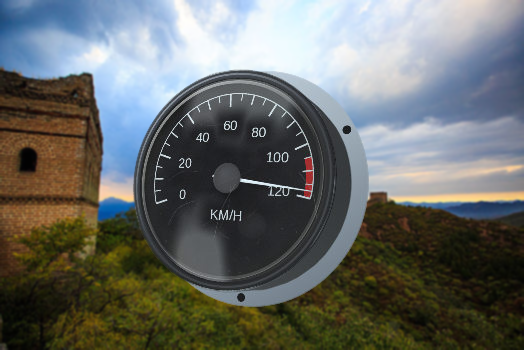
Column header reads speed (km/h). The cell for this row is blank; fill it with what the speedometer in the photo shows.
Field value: 117.5 km/h
